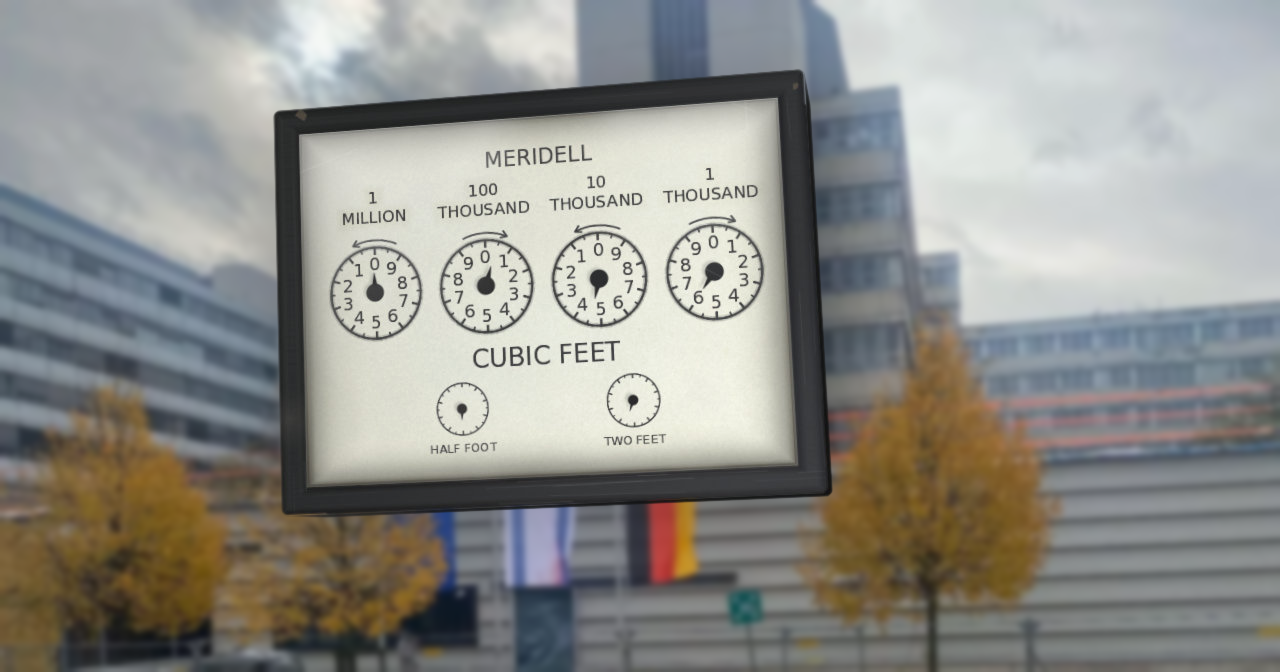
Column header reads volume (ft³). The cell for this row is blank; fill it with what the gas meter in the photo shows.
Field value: 4600 ft³
